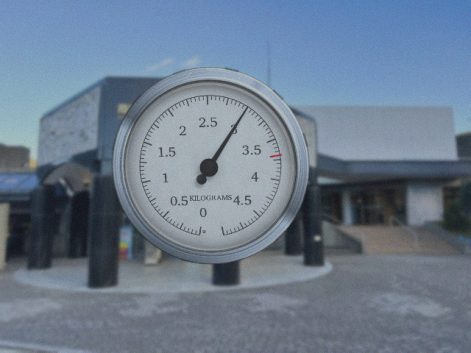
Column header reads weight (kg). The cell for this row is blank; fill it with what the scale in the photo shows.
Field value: 3 kg
